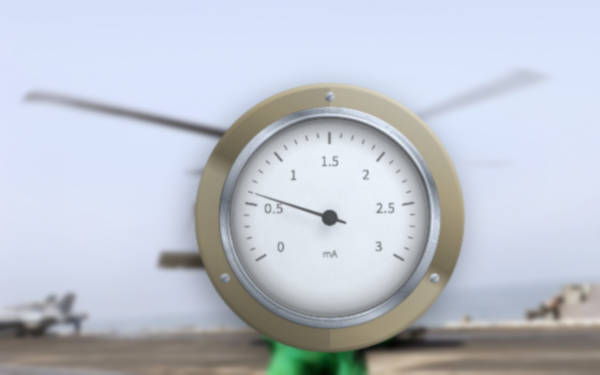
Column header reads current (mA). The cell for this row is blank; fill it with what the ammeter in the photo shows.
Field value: 0.6 mA
